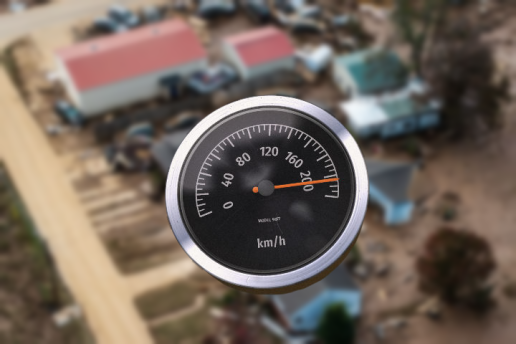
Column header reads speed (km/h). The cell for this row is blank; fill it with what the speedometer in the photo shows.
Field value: 205 km/h
